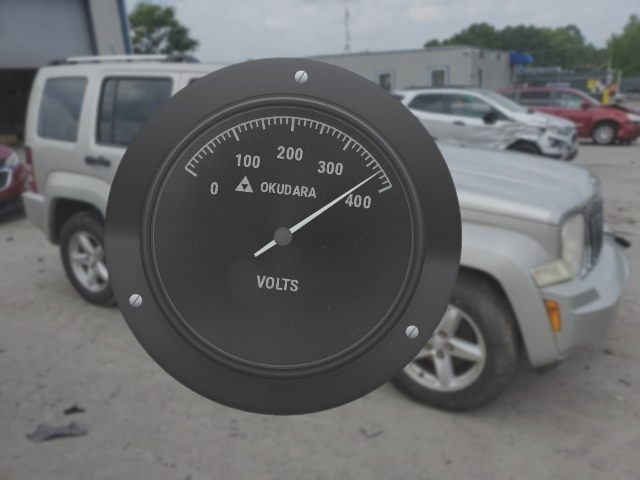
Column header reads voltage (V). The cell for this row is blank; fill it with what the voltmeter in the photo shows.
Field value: 370 V
